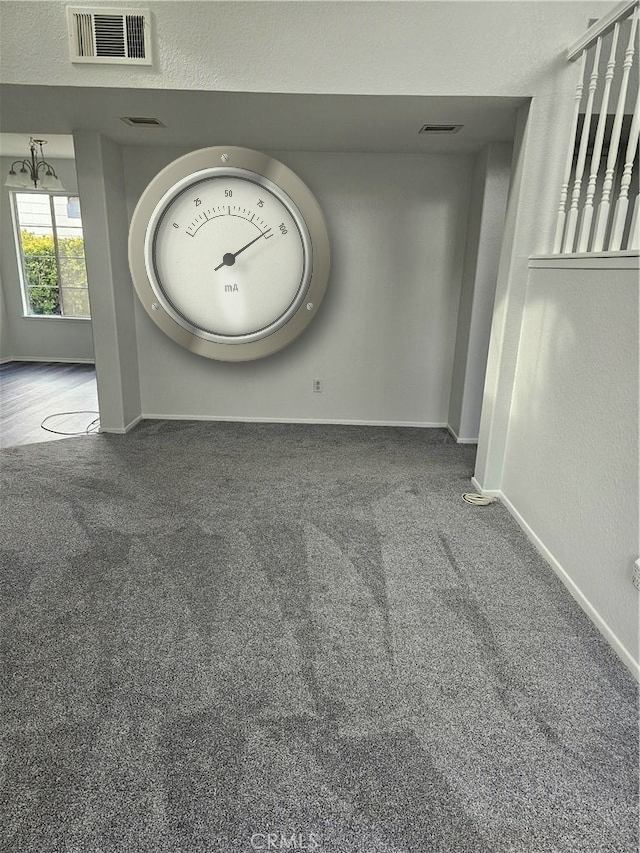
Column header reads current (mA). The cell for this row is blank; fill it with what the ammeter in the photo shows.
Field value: 95 mA
